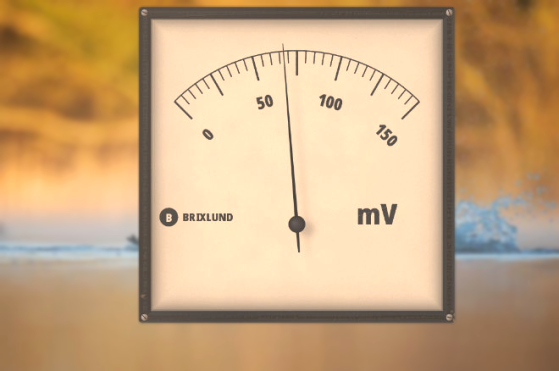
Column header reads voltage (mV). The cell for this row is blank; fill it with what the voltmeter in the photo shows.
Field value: 67.5 mV
